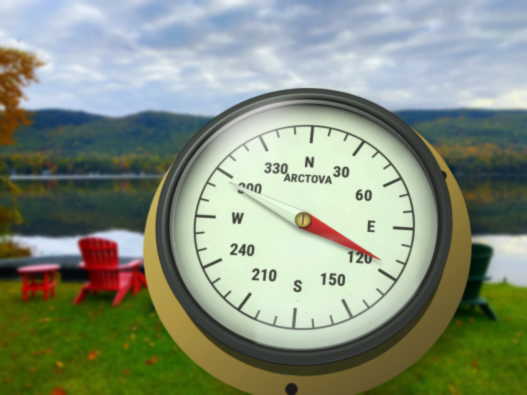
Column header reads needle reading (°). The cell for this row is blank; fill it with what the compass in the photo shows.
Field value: 115 °
